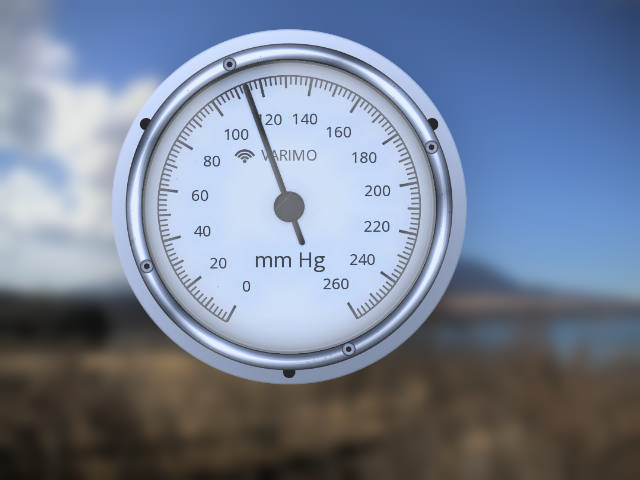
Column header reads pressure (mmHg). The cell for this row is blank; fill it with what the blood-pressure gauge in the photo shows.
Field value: 114 mmHg
